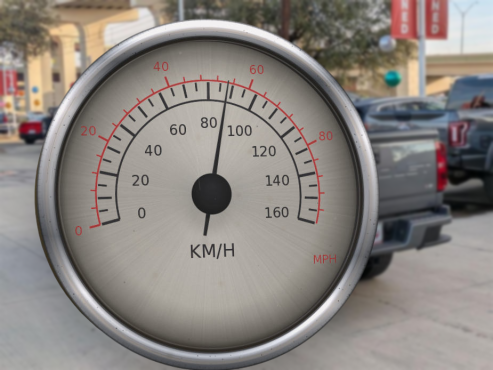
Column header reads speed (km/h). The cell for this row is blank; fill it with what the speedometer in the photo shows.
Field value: 87.5 km/h
